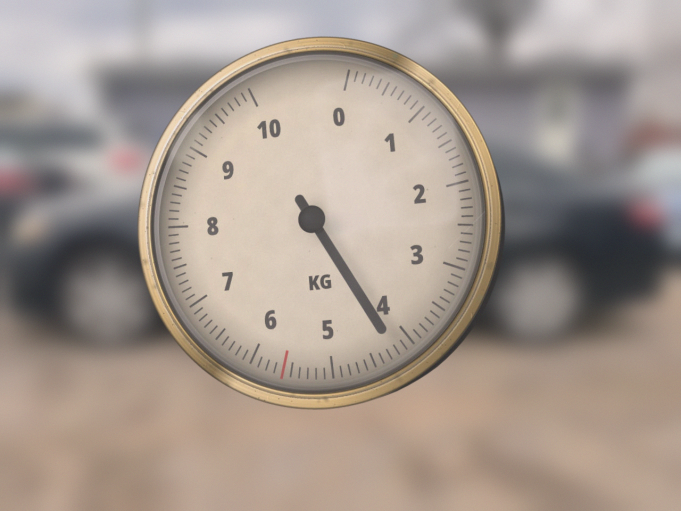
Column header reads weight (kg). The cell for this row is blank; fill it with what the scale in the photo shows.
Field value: 4.2 kg
